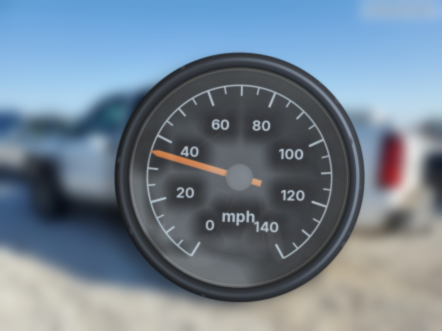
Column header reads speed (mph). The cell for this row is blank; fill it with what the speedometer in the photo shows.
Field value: 35 mph
